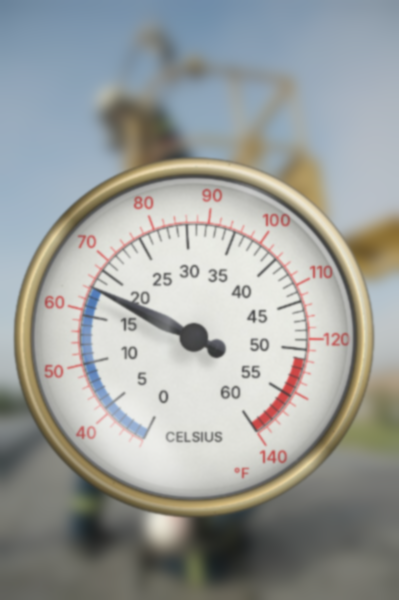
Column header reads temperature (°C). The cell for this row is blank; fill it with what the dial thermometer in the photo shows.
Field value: 18 °C
